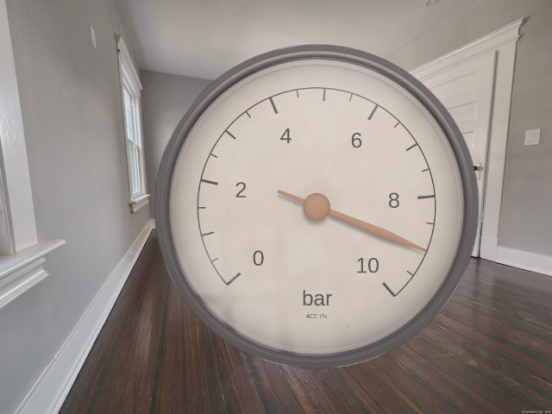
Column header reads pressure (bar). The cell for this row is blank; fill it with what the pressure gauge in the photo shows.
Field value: 9 bar
